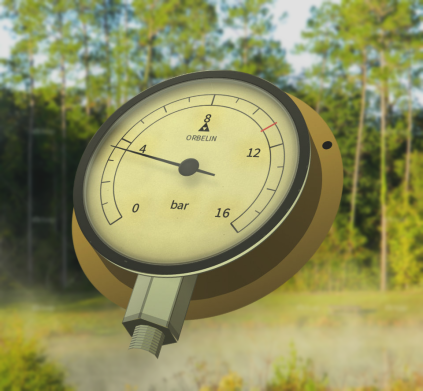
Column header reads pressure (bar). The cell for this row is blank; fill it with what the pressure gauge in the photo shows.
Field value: 3.5 bar
